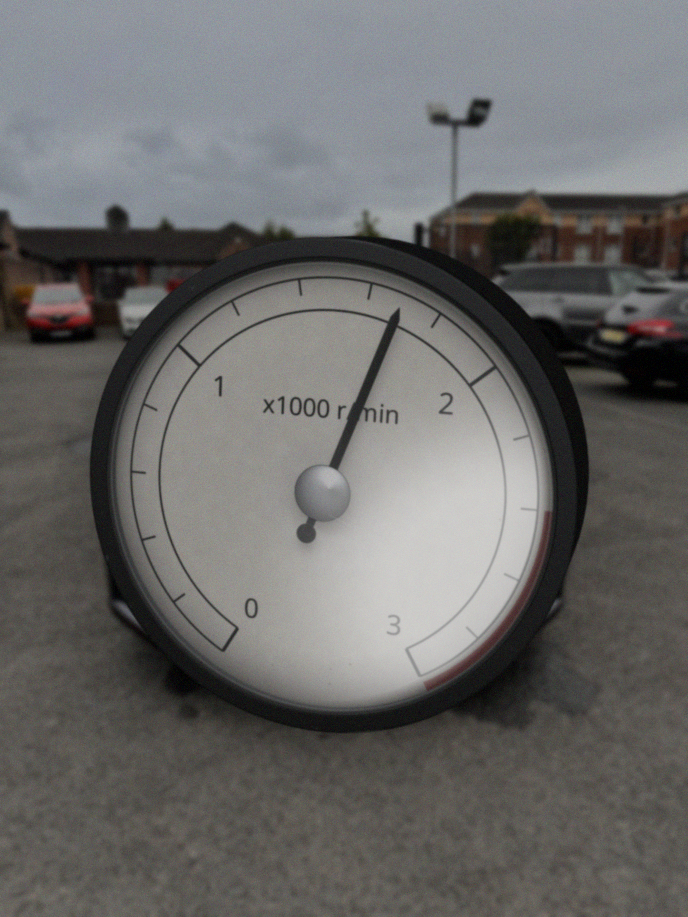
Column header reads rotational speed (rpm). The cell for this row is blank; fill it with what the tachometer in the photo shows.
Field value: 1700 rpm
